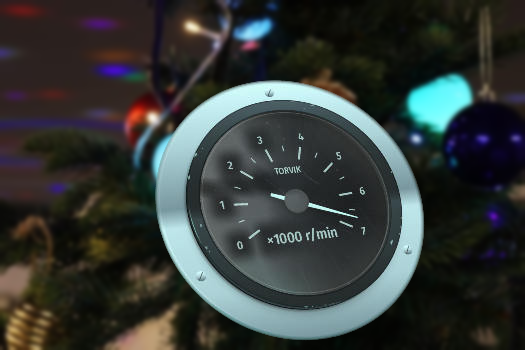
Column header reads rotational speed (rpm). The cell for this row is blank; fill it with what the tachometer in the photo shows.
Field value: 6750 rpm
